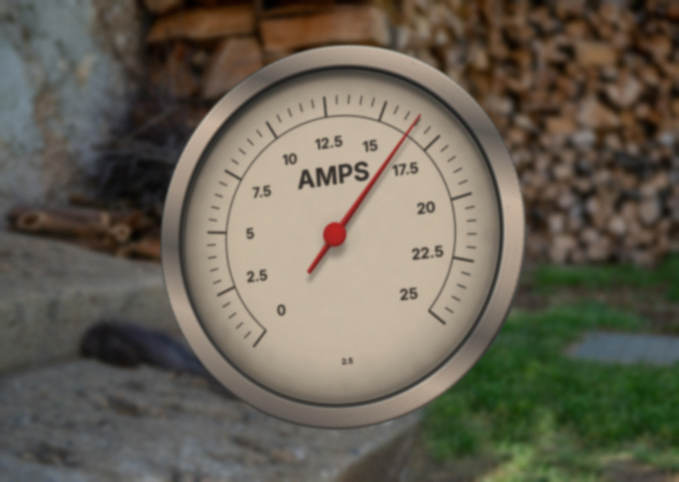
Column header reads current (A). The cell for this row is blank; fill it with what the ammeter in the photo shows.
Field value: 16.5 A
